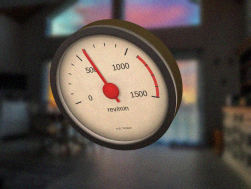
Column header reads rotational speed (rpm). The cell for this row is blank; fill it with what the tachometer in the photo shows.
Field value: 600 rpm
